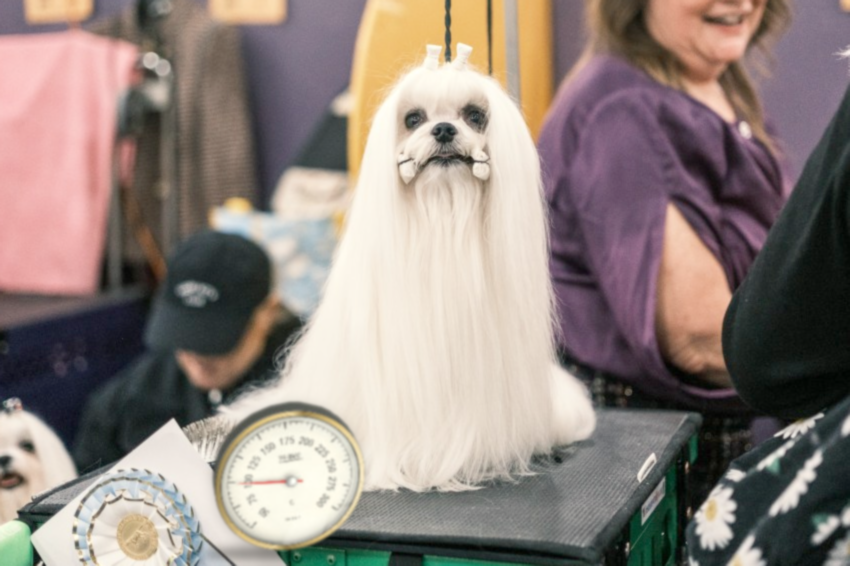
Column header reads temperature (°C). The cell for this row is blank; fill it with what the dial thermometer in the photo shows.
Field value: 100 °C
